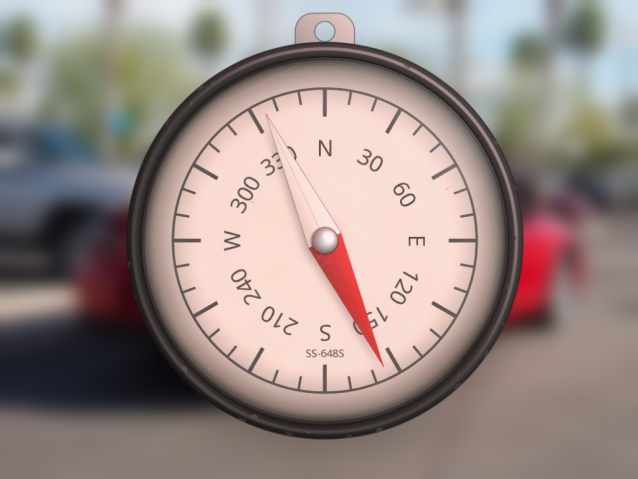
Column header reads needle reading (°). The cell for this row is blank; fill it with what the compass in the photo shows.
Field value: 155 °
